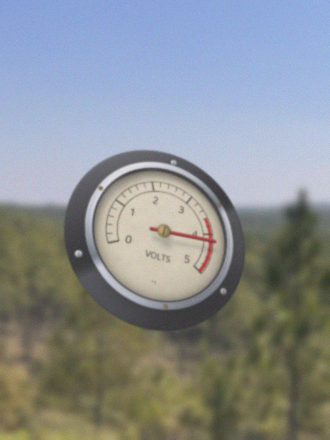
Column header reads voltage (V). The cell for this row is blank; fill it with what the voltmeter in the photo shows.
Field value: 4.2 V
